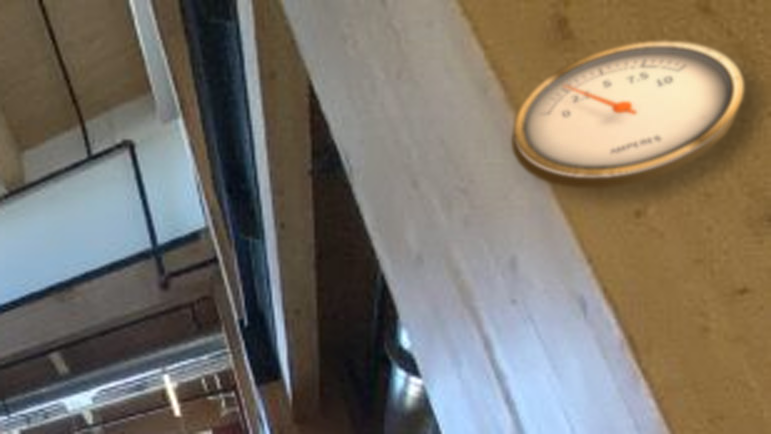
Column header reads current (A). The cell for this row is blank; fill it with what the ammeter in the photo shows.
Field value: 2.5 A
